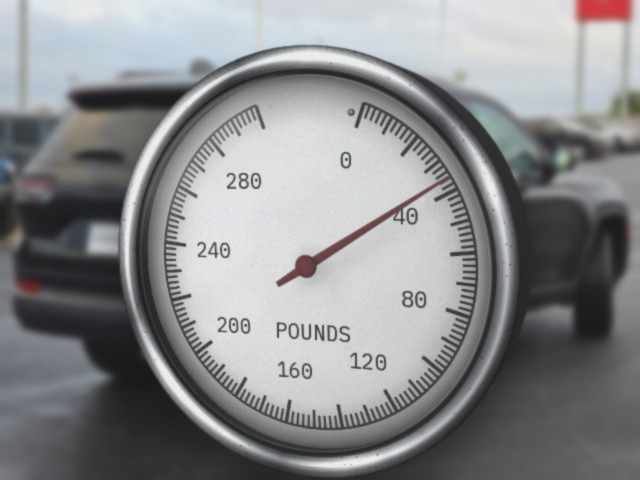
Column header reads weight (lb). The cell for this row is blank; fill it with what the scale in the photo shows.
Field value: 36 lb
